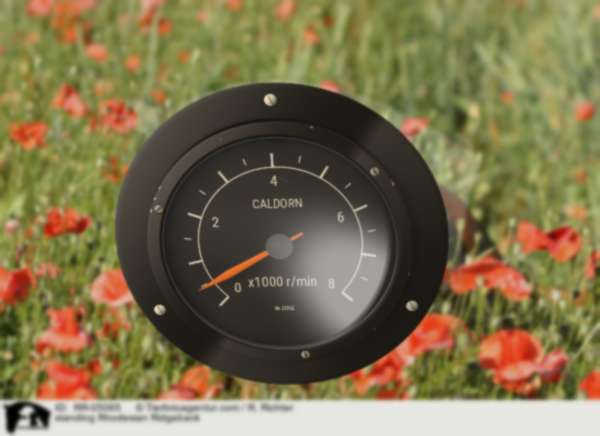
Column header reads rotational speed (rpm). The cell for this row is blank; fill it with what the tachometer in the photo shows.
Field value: 500 rpm
